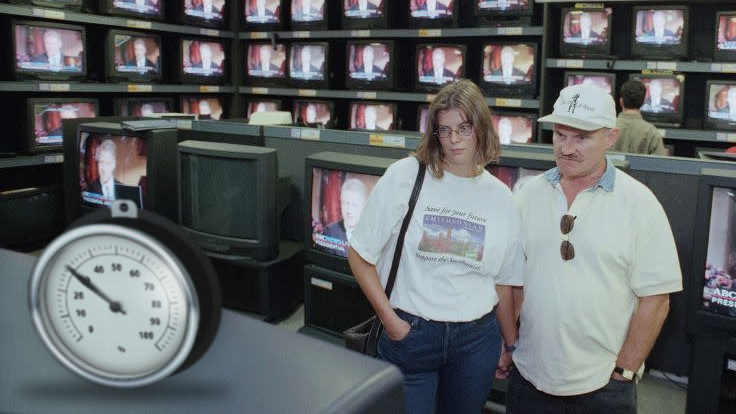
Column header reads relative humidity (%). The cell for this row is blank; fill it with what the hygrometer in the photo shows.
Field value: 30 %
